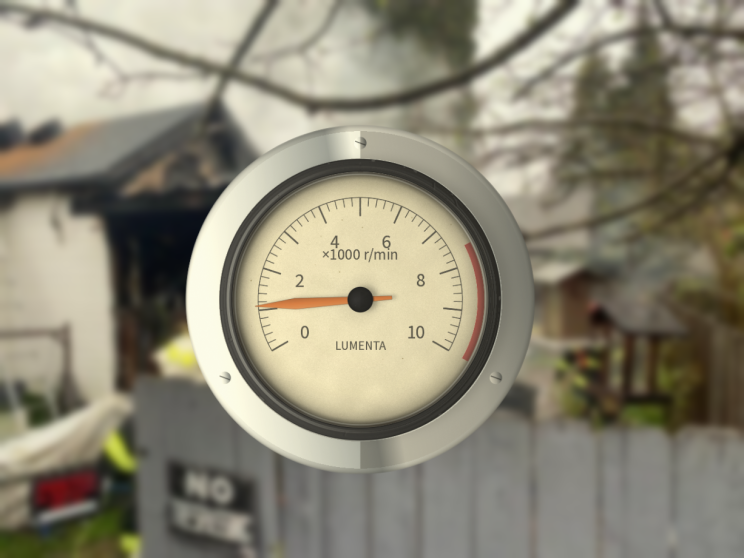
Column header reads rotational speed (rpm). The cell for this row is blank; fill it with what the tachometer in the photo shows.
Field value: 1100 rpm
